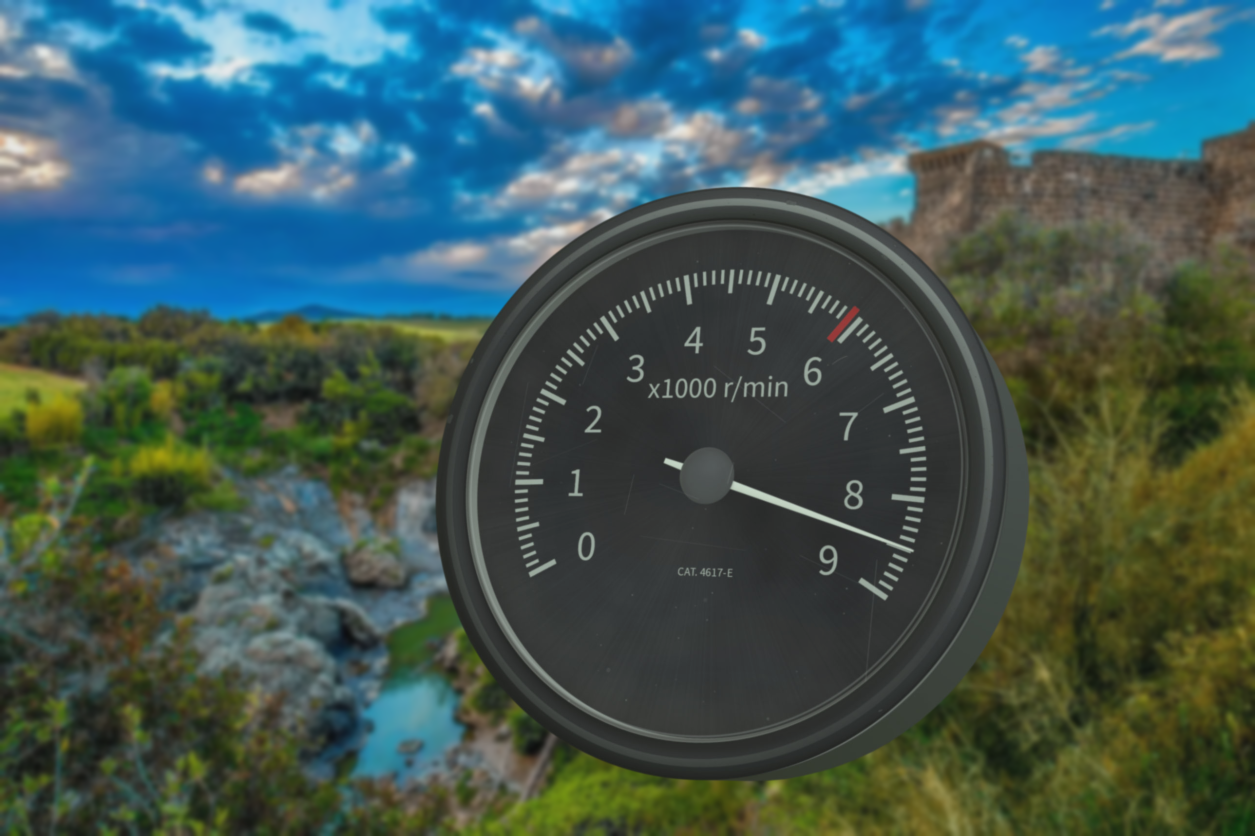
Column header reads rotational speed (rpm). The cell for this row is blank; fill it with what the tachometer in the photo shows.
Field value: 8500 rpm
